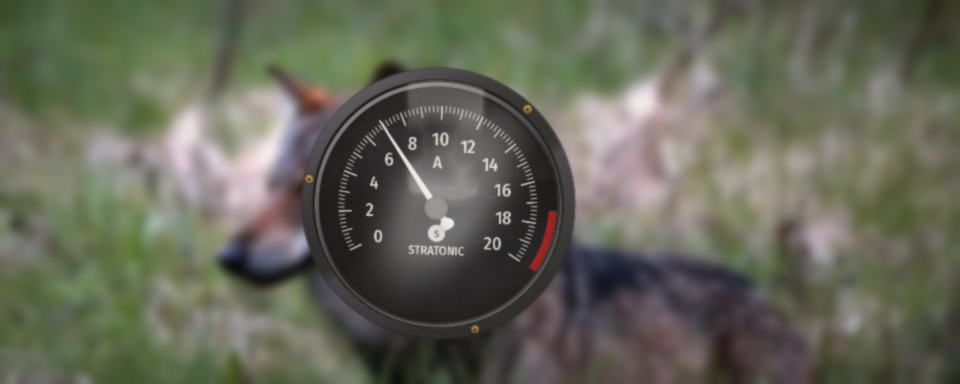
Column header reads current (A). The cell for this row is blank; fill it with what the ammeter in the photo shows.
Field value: 7 A
